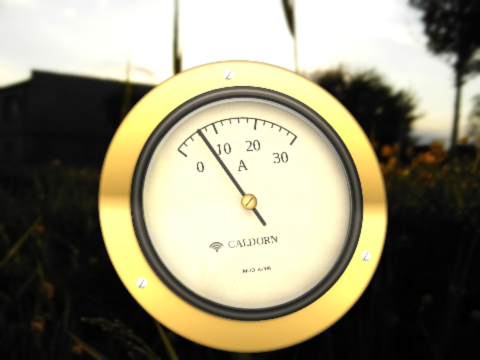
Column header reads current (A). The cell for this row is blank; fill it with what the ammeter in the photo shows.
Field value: 6 A
